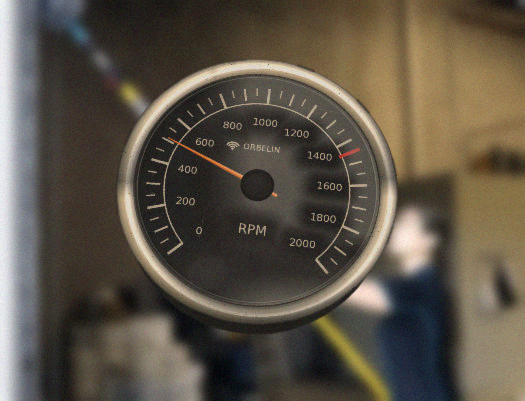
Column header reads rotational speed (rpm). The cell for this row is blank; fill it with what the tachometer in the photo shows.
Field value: 500 rpm
